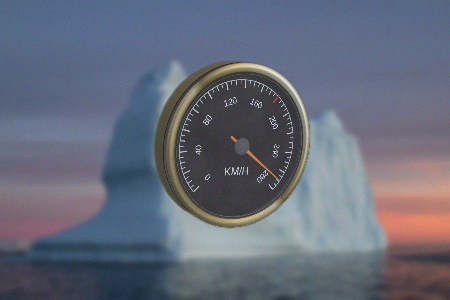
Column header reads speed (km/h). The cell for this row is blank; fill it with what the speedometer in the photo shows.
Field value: 270 km/h
